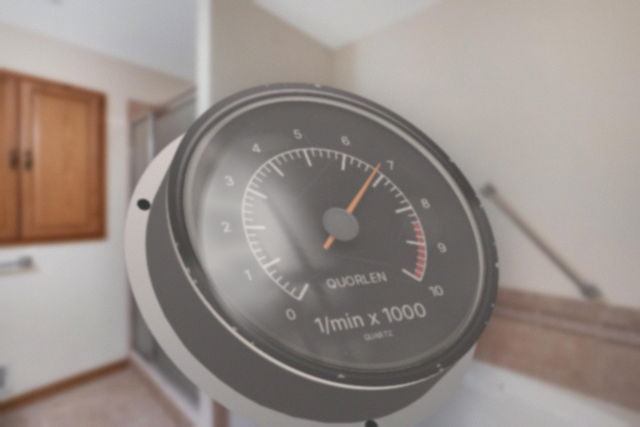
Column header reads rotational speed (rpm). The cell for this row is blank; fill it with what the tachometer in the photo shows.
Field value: 6800 rpm
